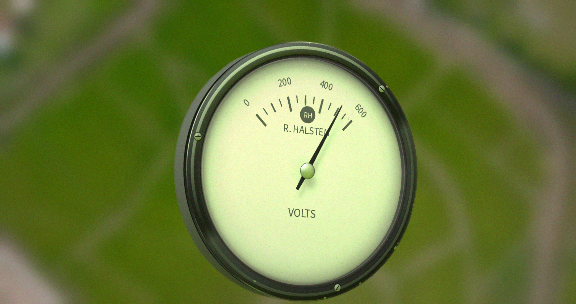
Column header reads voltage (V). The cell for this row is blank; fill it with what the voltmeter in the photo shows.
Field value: 500 V
